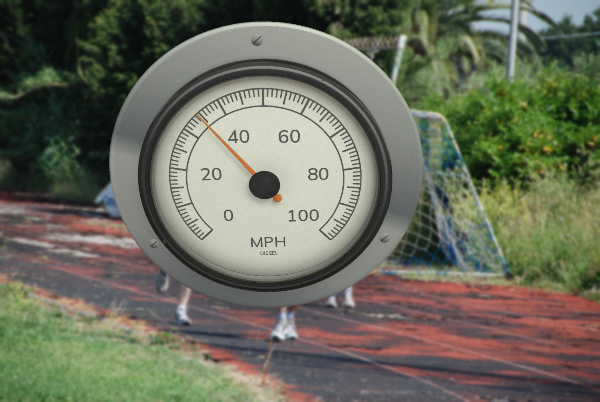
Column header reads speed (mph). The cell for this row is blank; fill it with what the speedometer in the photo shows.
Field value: 35 mph
